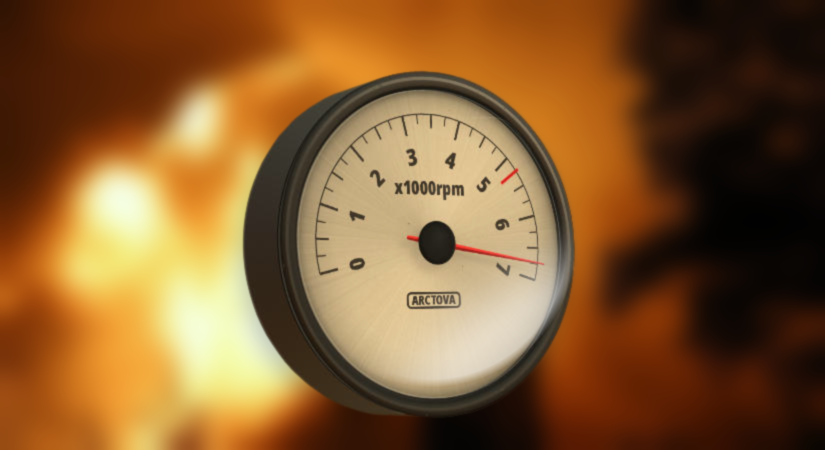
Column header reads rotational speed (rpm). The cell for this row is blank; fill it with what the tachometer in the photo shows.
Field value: 6750 rpm
